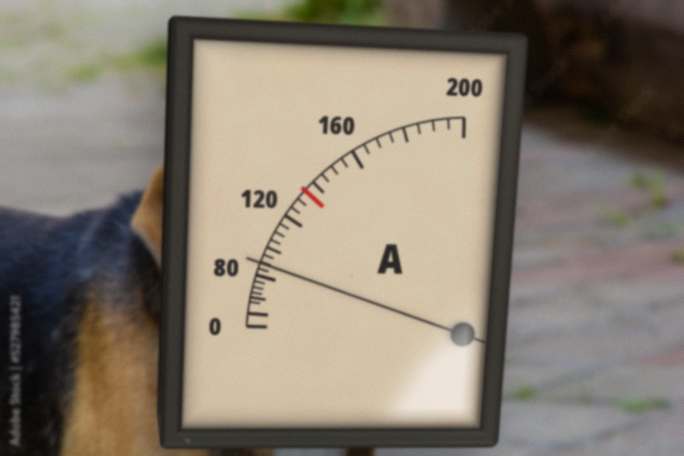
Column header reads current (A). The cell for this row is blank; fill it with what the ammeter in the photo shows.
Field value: 90 A
